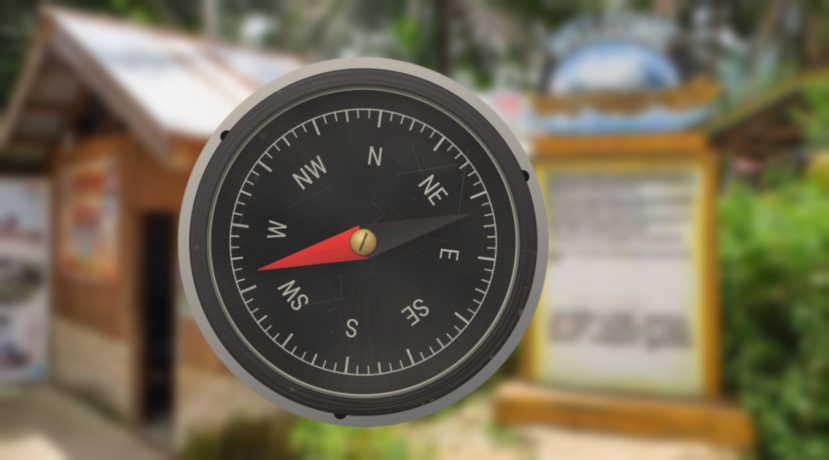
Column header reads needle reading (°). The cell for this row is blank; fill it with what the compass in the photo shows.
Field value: 247.5 °
